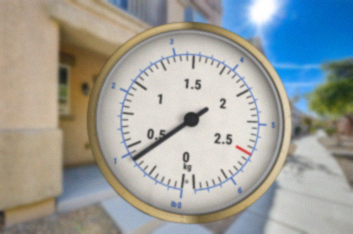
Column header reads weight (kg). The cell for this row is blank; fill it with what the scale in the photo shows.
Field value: 0.4 kg
